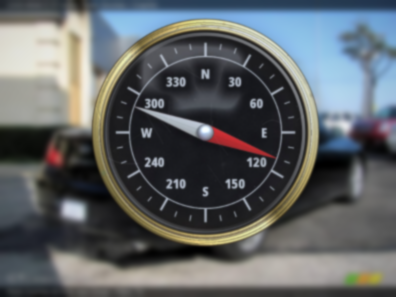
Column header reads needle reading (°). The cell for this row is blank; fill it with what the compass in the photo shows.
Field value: 110 °
